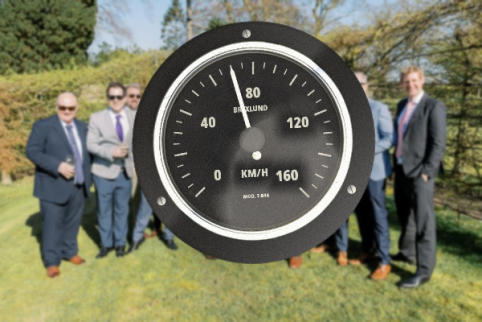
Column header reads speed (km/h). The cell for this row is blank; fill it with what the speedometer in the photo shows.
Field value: 70 km/h
